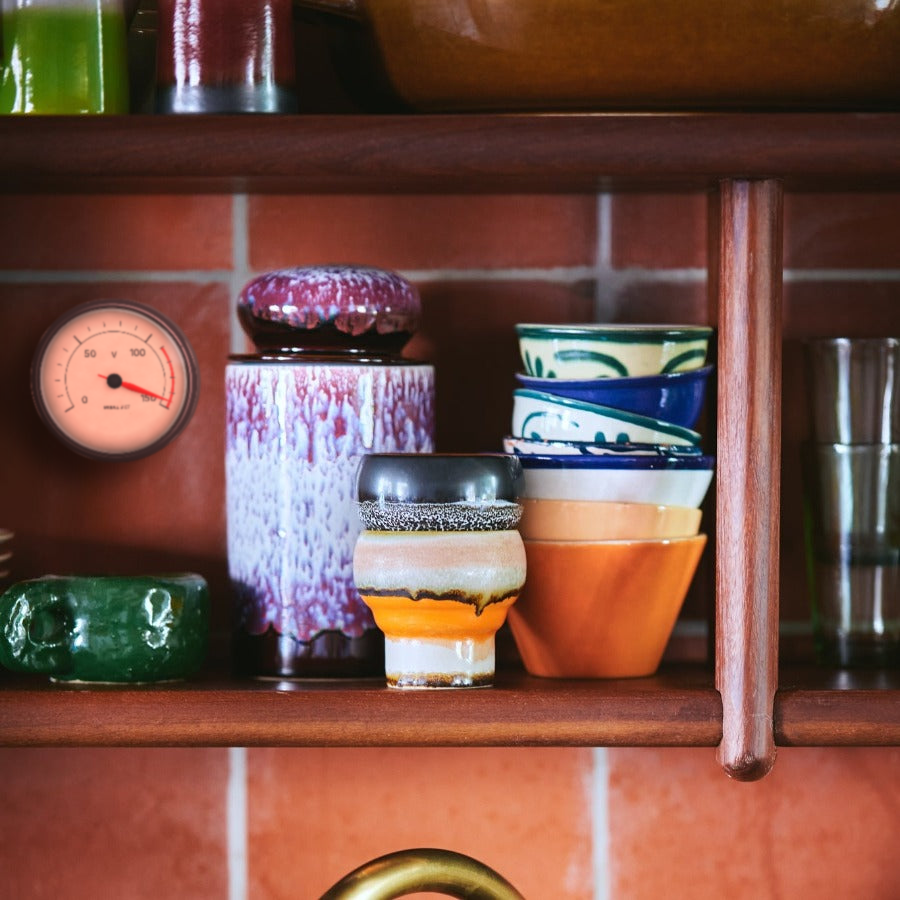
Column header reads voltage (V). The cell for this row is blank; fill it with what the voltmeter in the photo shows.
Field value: 145 V
